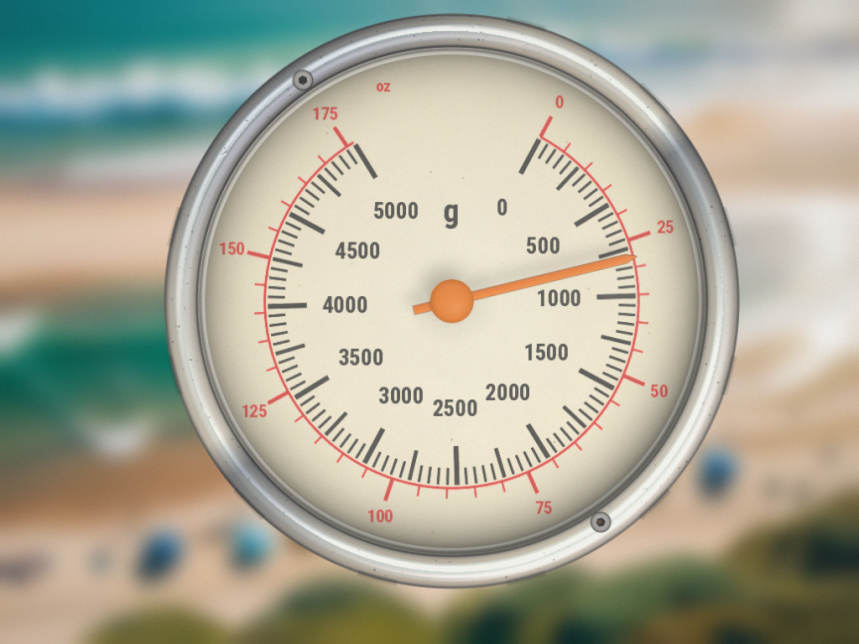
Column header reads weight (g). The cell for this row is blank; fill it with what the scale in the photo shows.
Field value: 800 g
